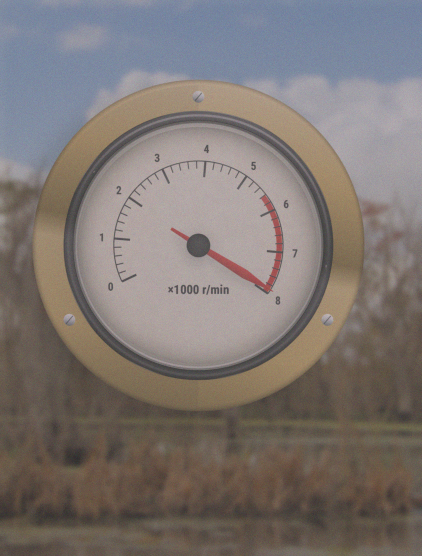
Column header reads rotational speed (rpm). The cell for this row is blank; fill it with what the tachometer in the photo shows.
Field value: 7900 rpm
